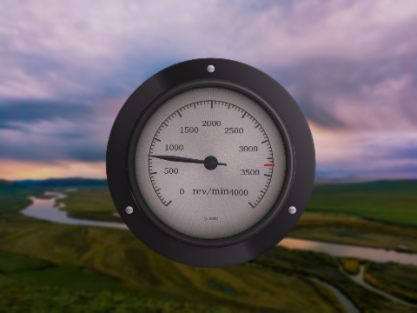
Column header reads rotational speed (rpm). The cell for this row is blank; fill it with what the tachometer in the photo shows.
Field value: 750 rpm
